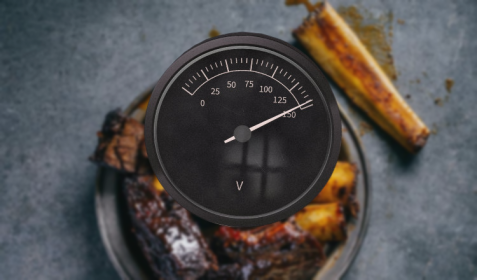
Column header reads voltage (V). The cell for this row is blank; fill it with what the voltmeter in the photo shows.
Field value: 145 V
